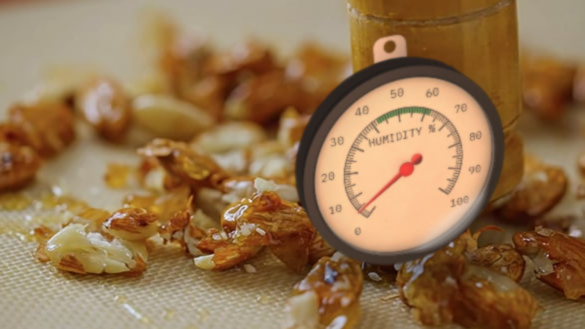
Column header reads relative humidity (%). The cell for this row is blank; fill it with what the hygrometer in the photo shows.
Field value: 5 %
